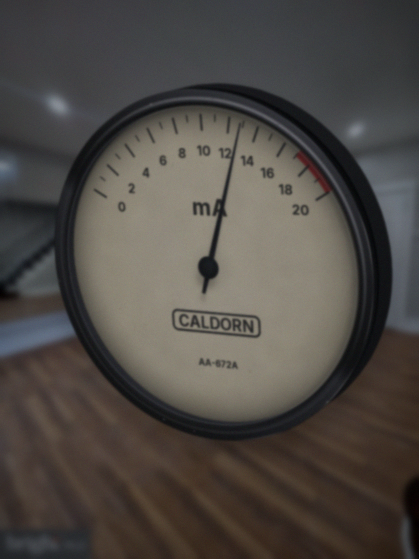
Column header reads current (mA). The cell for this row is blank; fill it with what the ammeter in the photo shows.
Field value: 13 mA
